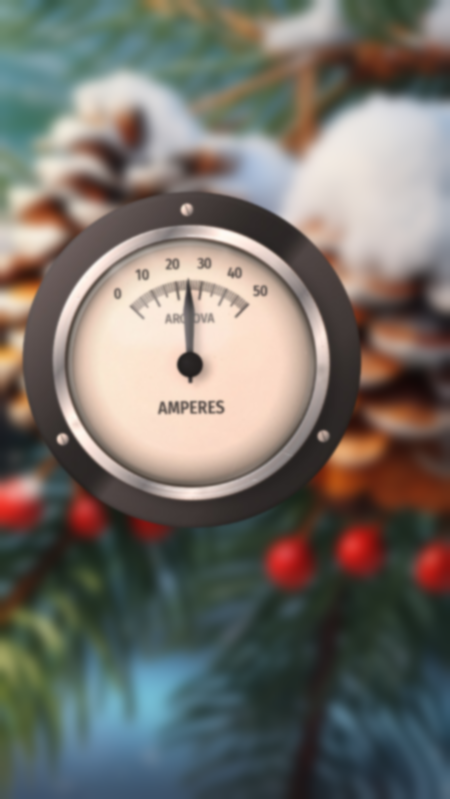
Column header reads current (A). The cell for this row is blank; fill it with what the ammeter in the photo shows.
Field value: 25 A
